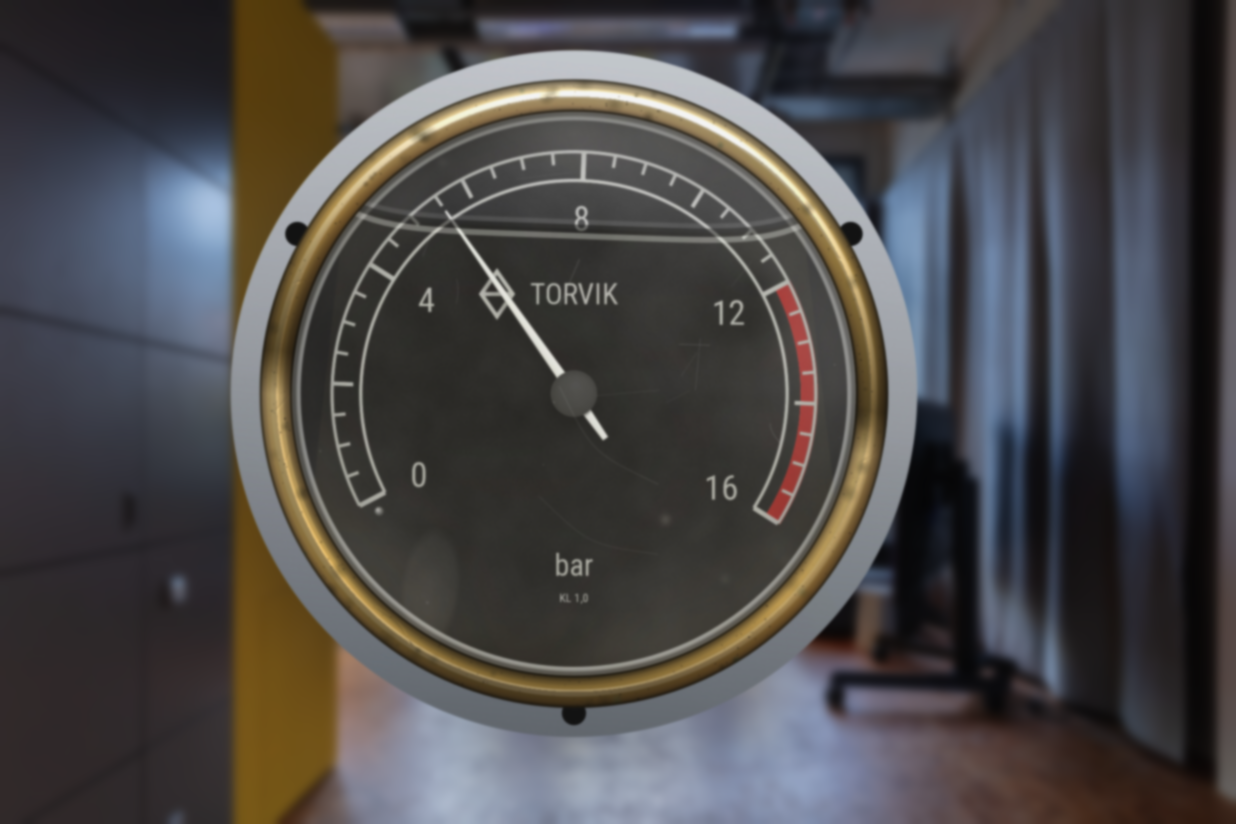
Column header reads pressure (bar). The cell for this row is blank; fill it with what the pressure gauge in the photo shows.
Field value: 5.5 bar
